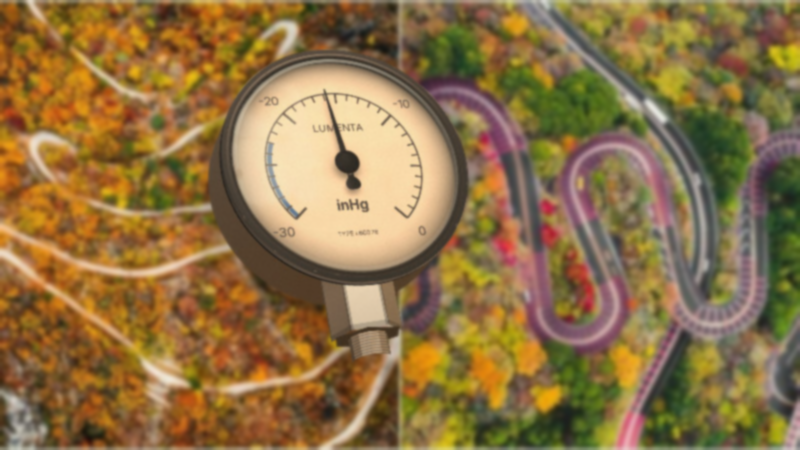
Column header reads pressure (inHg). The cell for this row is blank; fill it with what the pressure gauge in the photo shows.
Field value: -16 inHg
